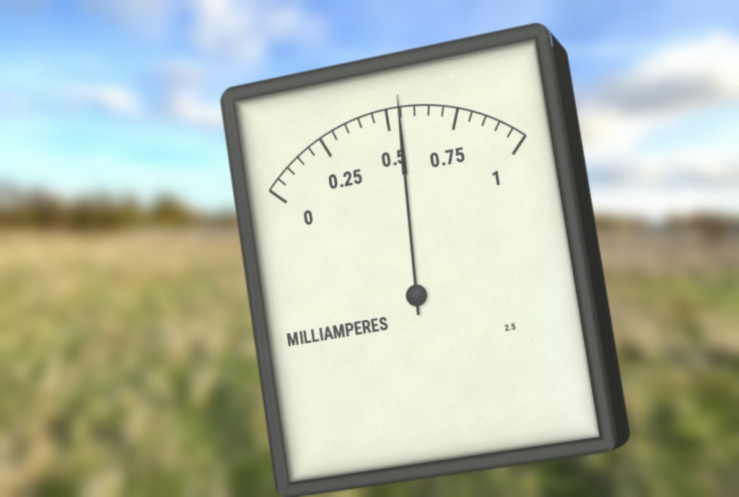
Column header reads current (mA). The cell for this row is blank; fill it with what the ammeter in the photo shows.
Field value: 0.55 mA
